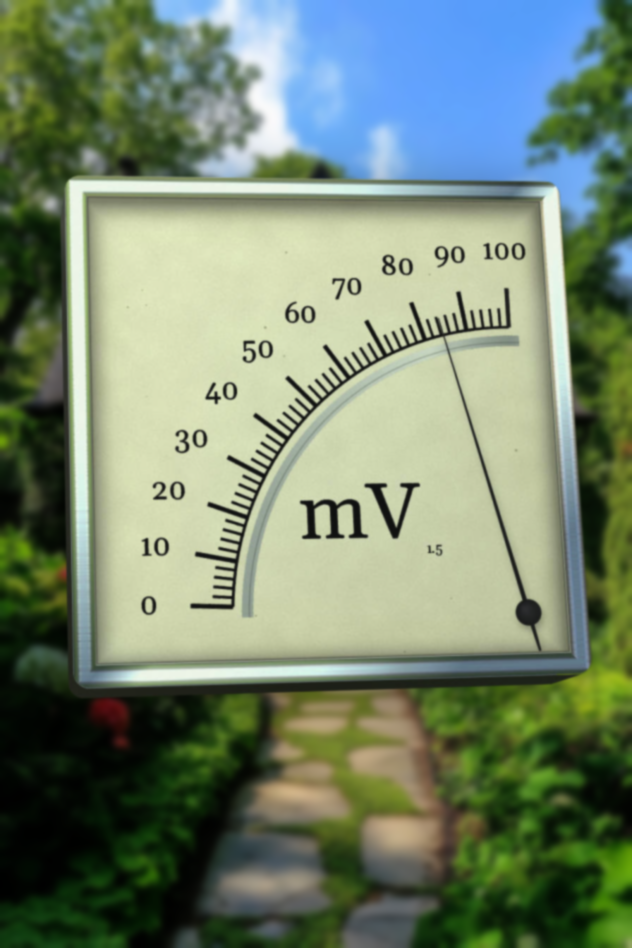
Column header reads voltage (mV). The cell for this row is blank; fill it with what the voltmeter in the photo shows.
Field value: 84 mV
